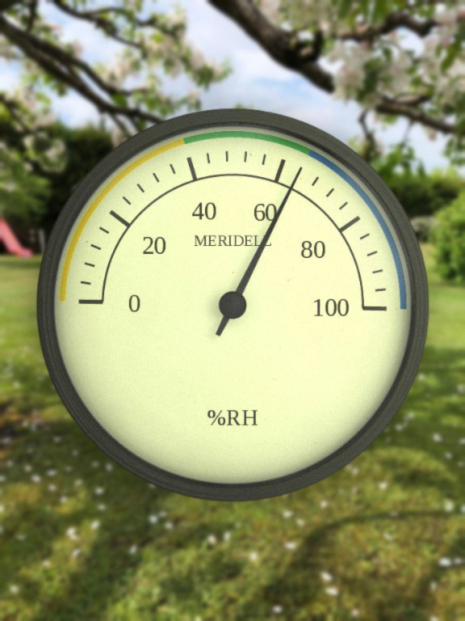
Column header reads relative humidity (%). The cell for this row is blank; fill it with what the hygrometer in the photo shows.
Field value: 64 %
